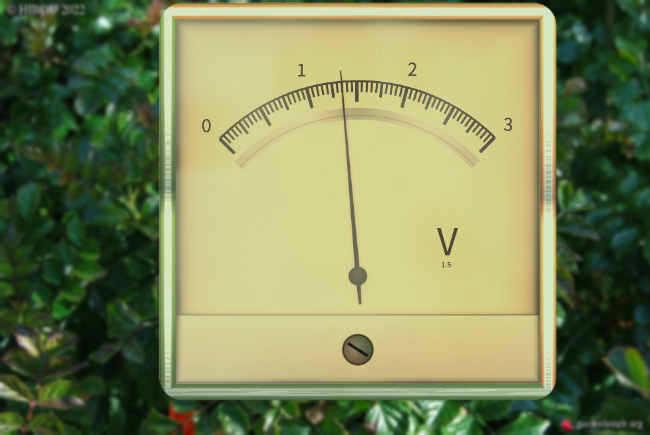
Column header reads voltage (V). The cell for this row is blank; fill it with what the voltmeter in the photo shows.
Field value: 1.35 V
